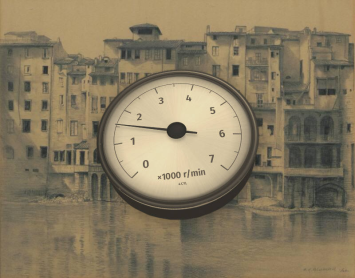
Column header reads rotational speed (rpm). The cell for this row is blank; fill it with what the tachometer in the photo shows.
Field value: 1500 rpm
